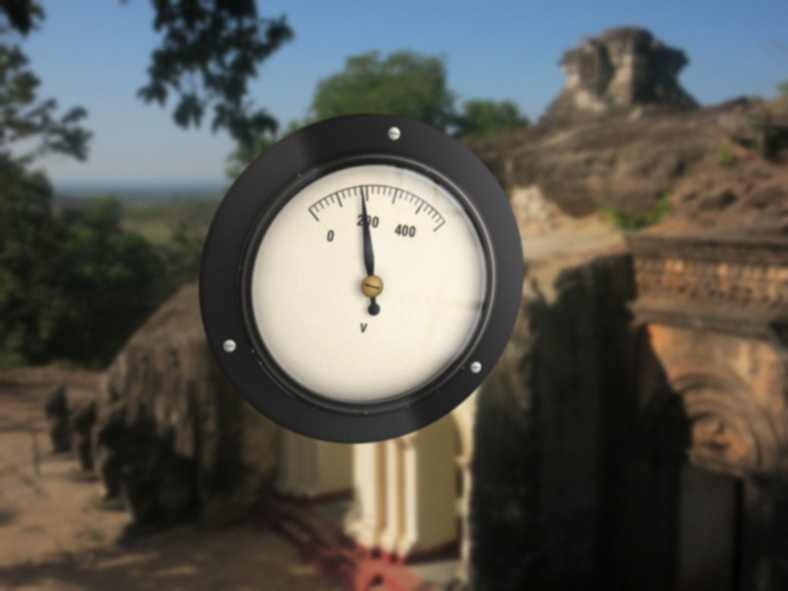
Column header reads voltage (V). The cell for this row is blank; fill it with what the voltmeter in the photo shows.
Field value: 180 V
